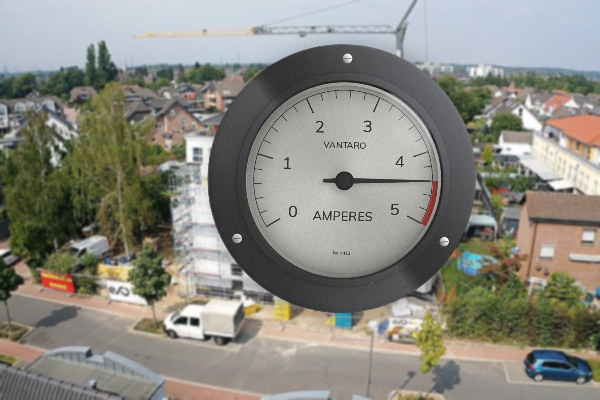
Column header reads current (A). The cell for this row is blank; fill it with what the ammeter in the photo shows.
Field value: 4.4 A
